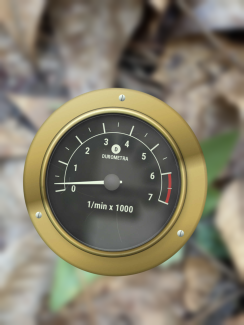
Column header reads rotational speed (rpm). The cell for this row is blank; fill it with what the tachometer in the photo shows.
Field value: 250 rpm
